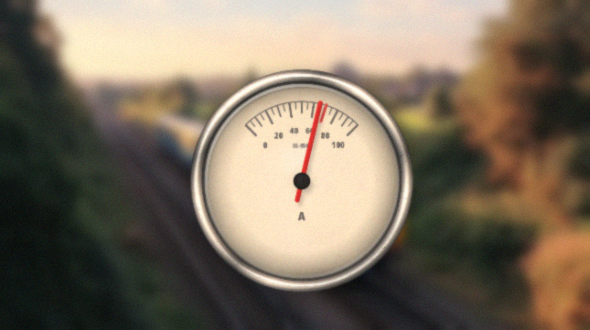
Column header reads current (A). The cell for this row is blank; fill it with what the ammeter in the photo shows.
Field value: 65 A
